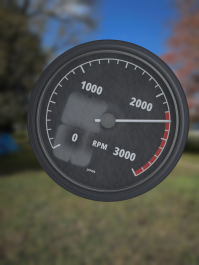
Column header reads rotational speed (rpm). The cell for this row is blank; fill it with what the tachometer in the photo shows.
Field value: 2300 rpm
